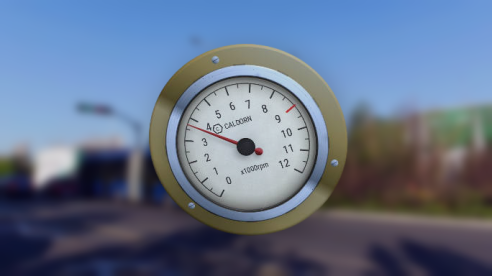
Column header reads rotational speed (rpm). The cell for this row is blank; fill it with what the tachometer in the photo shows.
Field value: 3750 rpm
